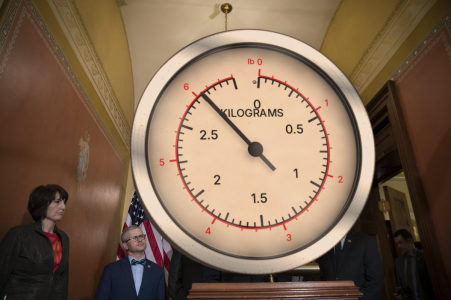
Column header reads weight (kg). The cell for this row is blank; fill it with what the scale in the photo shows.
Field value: 2.75 kg
